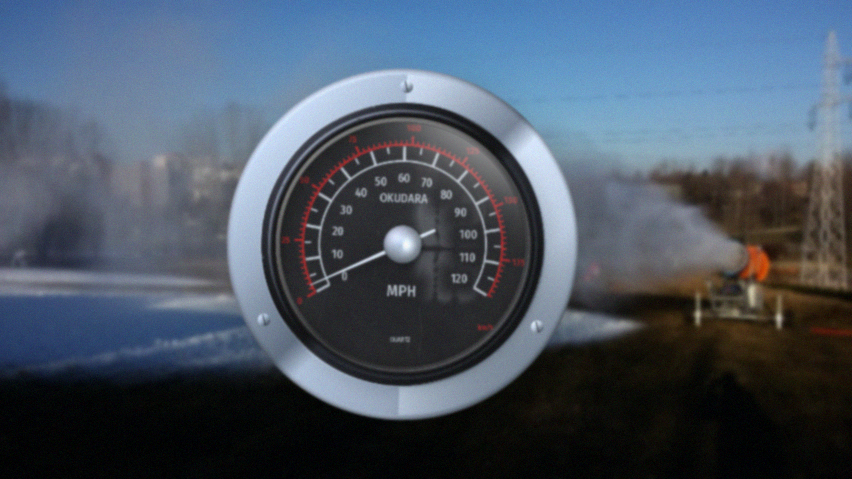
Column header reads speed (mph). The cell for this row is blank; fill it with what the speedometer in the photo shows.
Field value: 2.5 mph
